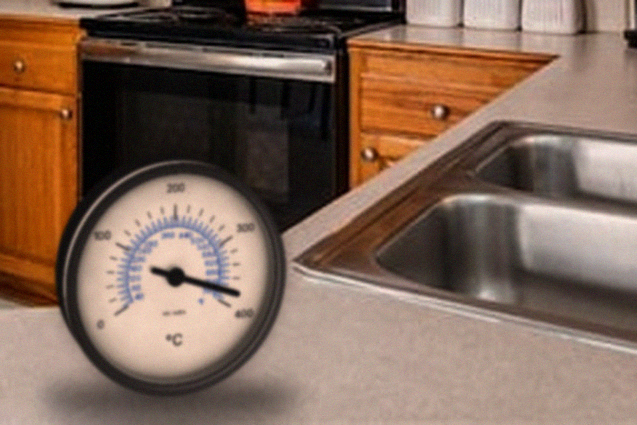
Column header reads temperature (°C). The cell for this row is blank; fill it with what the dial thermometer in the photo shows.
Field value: 380 °C
